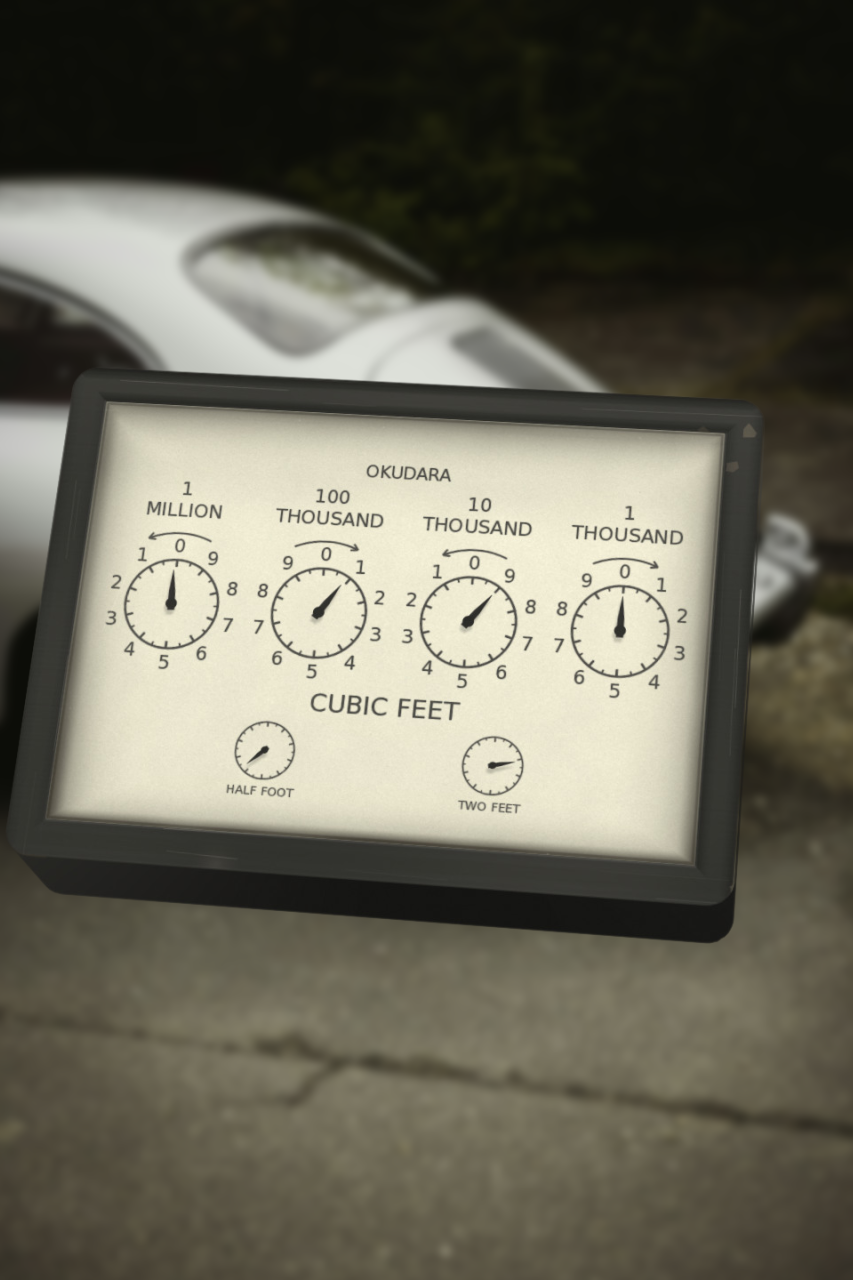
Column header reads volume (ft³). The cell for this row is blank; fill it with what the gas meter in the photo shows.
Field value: 9000 ft³
